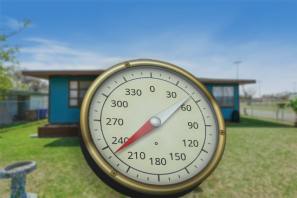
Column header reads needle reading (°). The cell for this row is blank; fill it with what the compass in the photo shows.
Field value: 230 °
